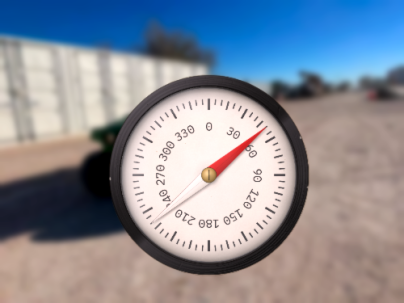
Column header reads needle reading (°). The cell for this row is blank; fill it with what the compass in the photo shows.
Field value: 50 °
